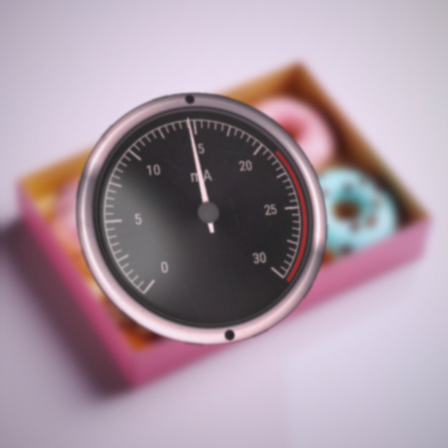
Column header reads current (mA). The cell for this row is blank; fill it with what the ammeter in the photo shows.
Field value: 14.5 mA
